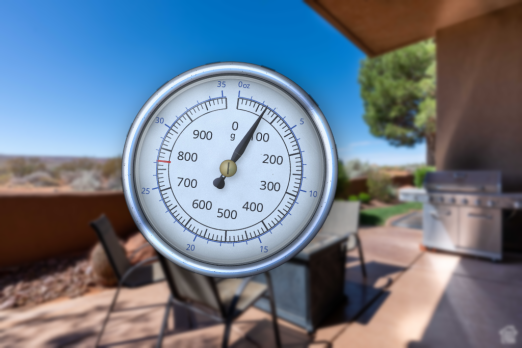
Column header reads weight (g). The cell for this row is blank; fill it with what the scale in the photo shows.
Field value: 70 g
